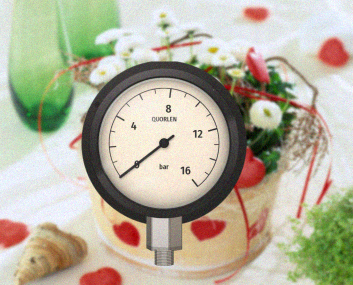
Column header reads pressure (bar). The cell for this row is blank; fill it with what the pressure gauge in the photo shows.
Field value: 0 bar
